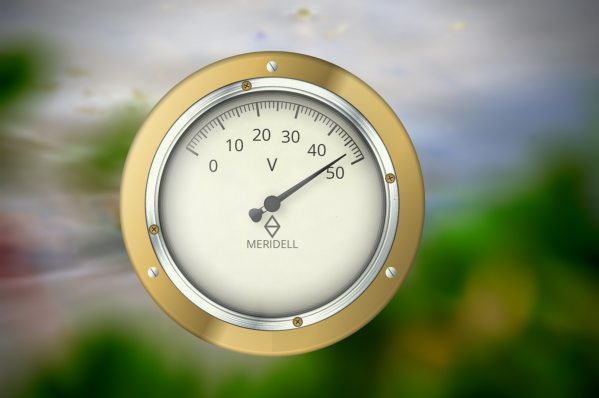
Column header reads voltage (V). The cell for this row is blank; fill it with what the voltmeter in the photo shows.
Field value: 47 V
